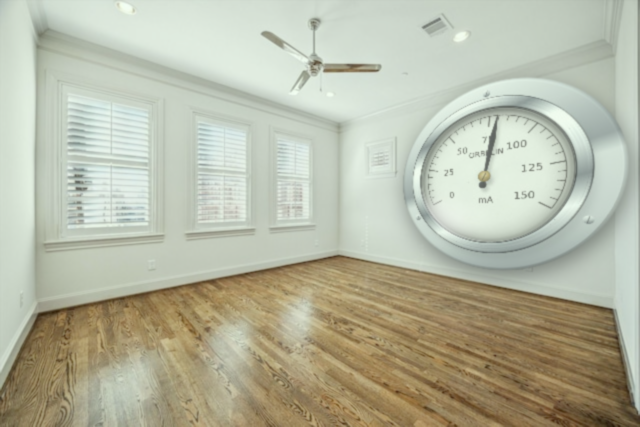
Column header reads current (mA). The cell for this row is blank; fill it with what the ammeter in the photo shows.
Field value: 80 mA
